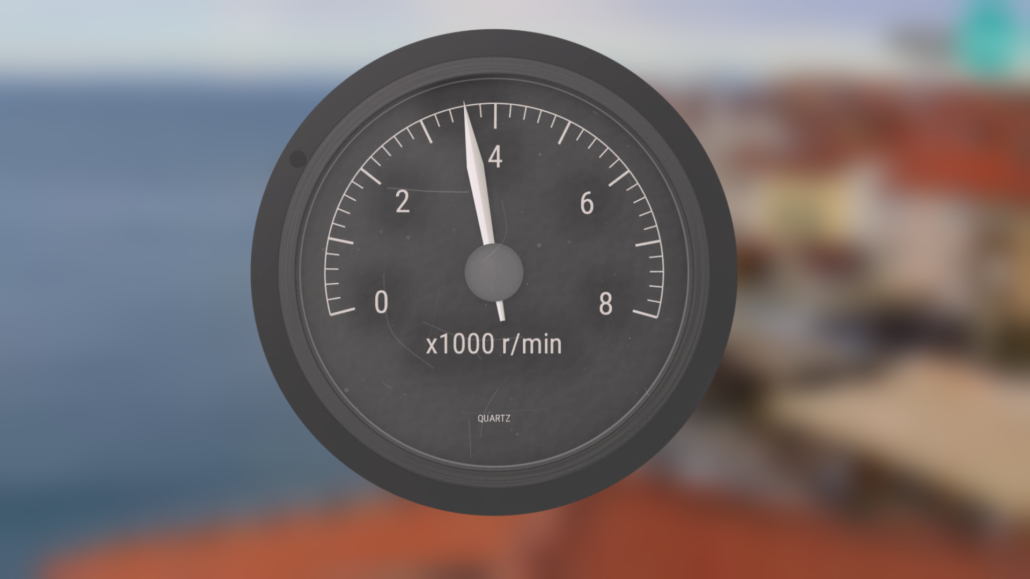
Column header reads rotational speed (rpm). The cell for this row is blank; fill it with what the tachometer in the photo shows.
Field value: 3600 rpm
